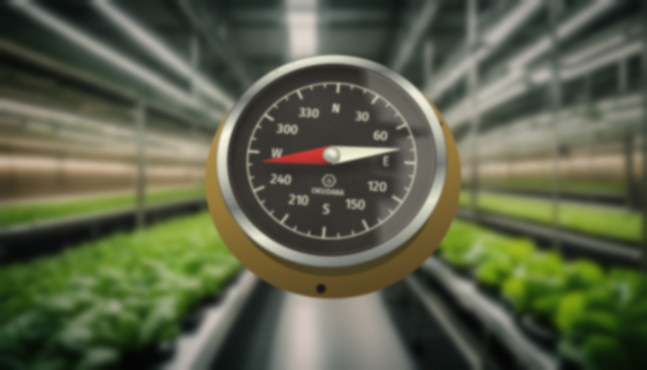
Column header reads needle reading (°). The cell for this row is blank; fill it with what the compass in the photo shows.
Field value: 260 °
